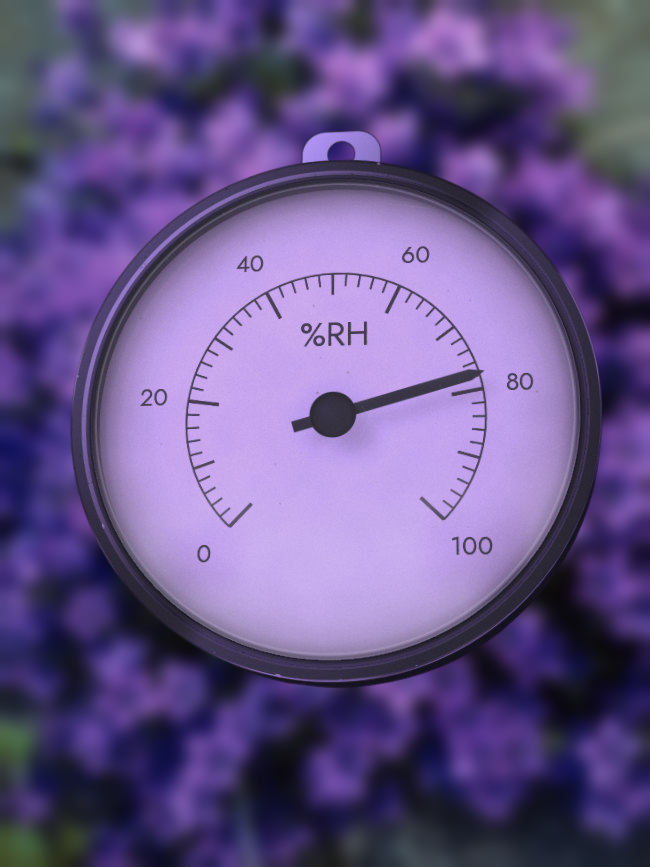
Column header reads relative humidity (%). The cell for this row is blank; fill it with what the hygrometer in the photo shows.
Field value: 78 %
